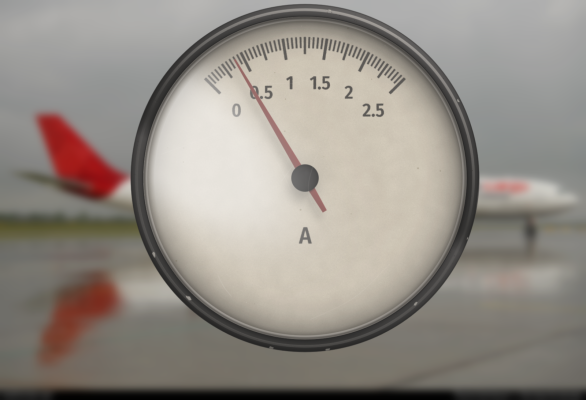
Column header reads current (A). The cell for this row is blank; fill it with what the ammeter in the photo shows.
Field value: 0.4 A
